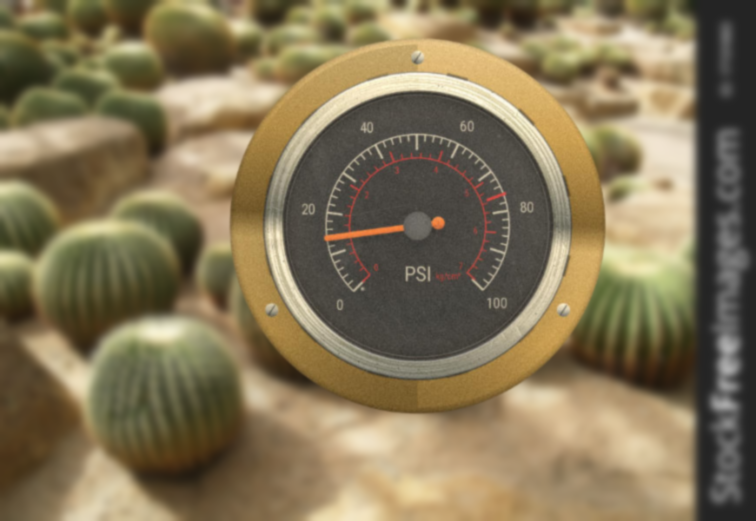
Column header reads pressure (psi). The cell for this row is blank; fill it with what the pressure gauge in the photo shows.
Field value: 14 psi
